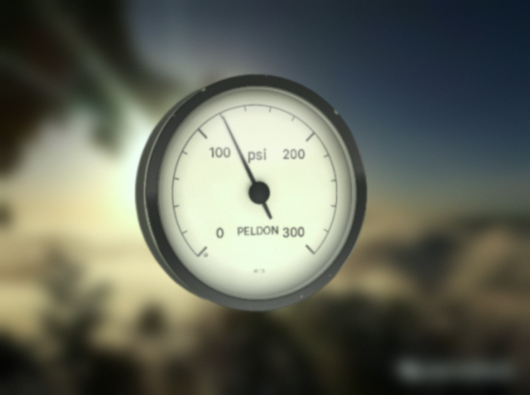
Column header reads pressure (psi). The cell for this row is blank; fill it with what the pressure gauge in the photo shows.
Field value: 120 psi
